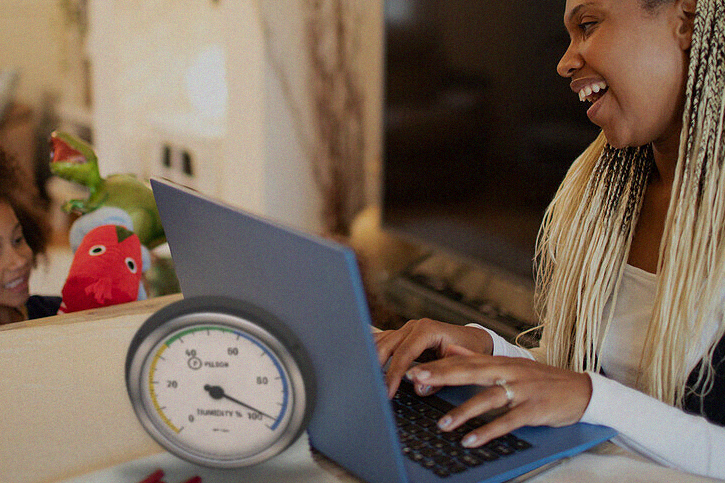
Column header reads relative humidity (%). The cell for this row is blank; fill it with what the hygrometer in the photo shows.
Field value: 95 %
